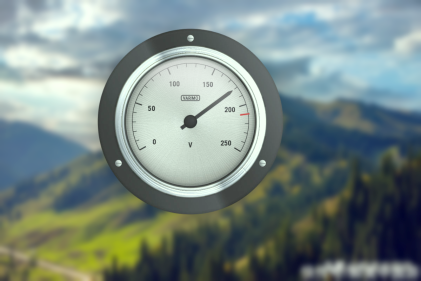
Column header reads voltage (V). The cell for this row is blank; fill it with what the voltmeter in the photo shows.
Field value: 180 V
